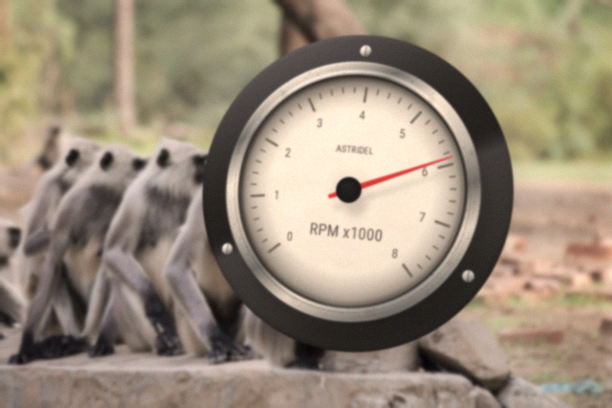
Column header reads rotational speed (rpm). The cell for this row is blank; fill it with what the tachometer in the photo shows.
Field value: 5900 rpm
